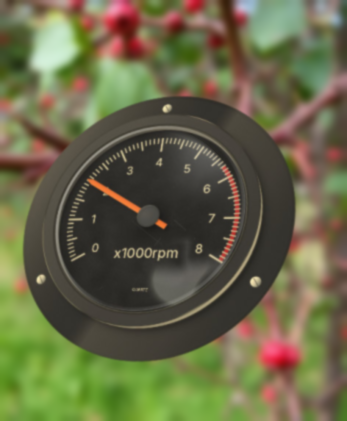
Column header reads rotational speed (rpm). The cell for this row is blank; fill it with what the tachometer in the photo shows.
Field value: 2000 rpm
